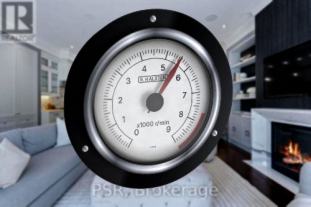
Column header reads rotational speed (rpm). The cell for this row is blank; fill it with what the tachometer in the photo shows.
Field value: 5500 rpm
